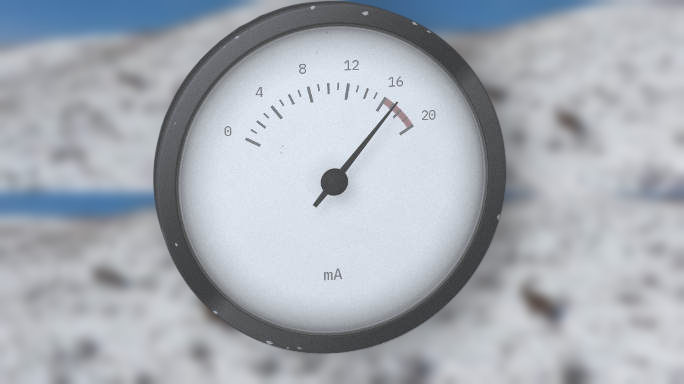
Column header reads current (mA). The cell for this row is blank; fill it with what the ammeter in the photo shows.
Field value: 17 mA
